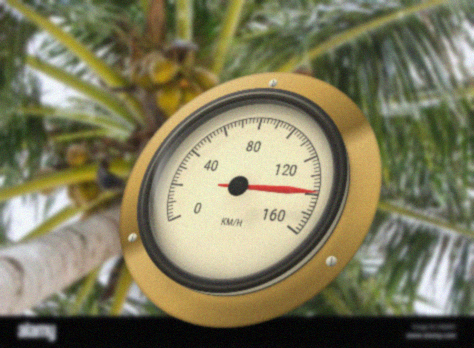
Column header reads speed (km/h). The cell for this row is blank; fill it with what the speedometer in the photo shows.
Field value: 140 km/h
